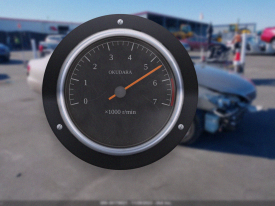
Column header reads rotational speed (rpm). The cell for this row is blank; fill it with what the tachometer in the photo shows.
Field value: 5400 rpm
